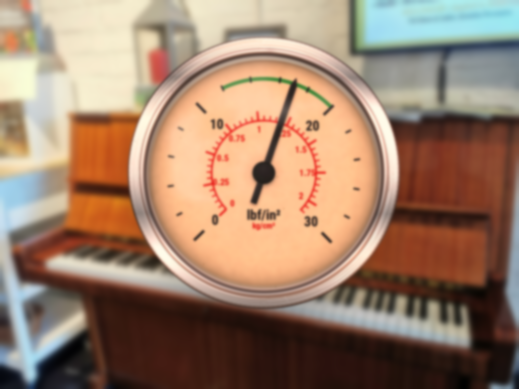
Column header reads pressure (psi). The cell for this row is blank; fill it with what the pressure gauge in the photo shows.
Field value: 17 psi
